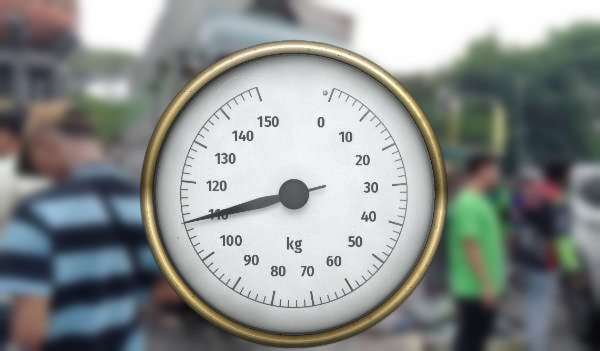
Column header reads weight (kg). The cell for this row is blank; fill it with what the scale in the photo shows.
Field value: 110 kg
